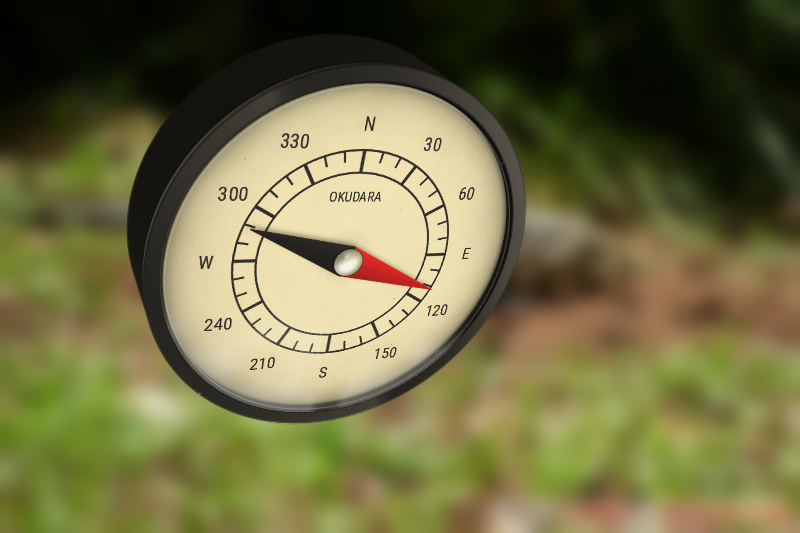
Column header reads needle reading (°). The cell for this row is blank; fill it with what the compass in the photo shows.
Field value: 110 °
